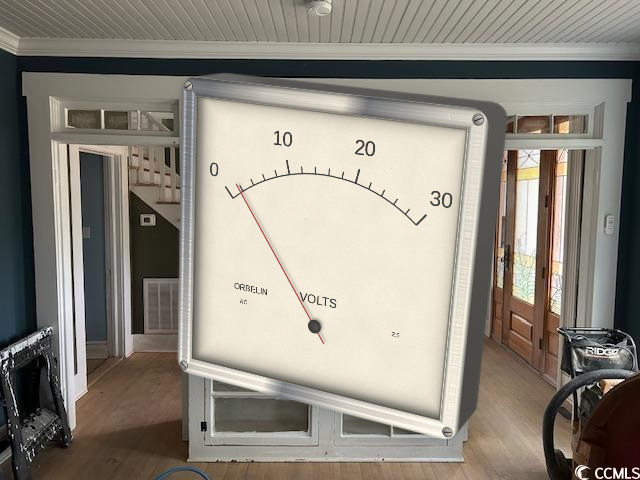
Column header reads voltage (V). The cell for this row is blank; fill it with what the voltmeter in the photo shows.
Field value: 2 V
